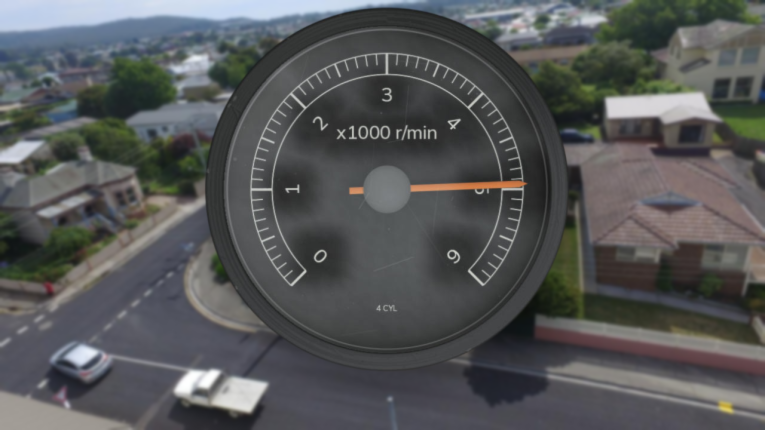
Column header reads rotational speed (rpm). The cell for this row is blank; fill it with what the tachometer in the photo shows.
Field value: 4950 rpm
